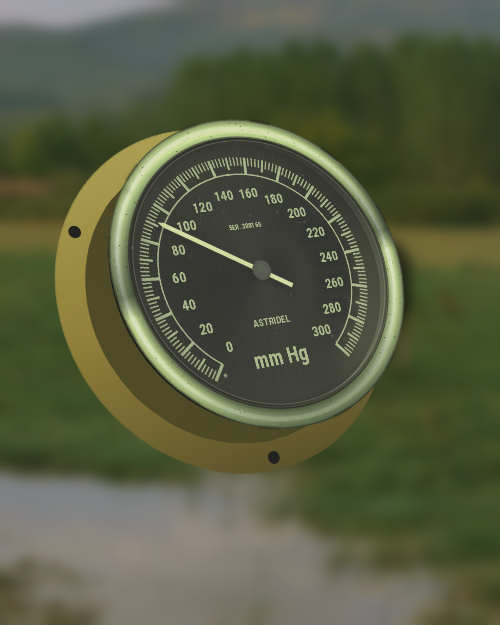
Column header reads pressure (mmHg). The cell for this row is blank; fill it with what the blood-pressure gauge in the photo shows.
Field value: 90 mmHg
